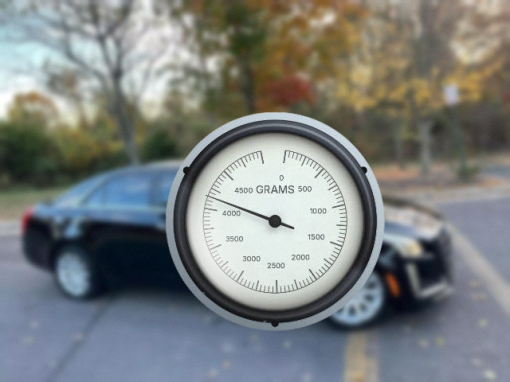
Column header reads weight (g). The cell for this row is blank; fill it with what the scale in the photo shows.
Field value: 4150 g
